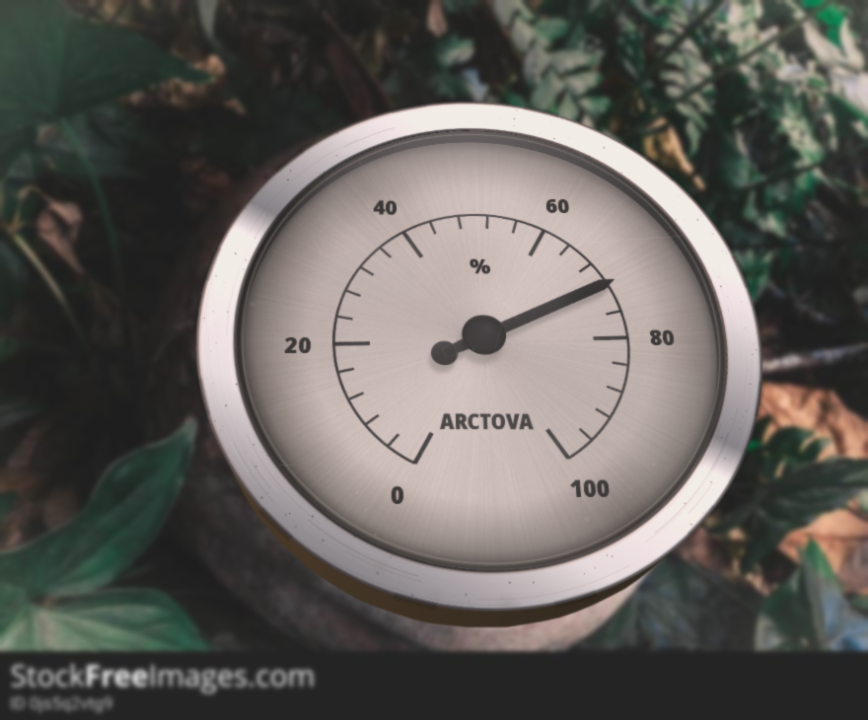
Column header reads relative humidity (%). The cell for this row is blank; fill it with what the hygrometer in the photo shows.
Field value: 72 %
